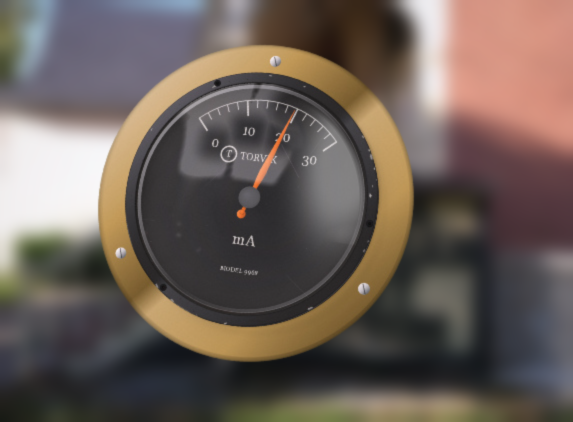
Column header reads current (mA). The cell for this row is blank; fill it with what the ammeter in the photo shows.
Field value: 20 mA
